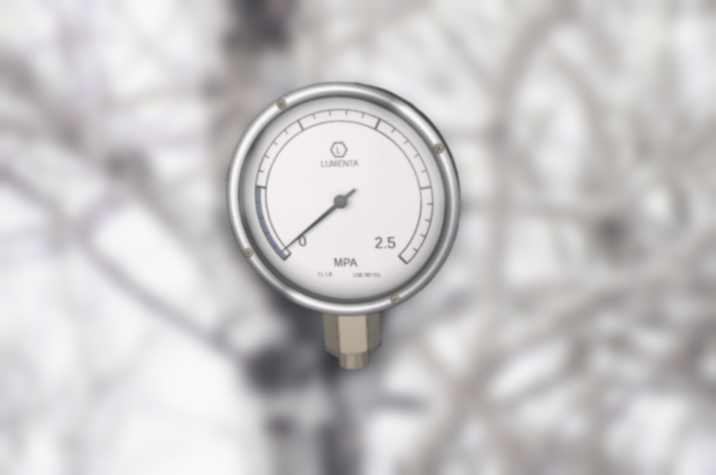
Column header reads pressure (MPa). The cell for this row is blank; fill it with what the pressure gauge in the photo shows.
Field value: 0.05 MPa
